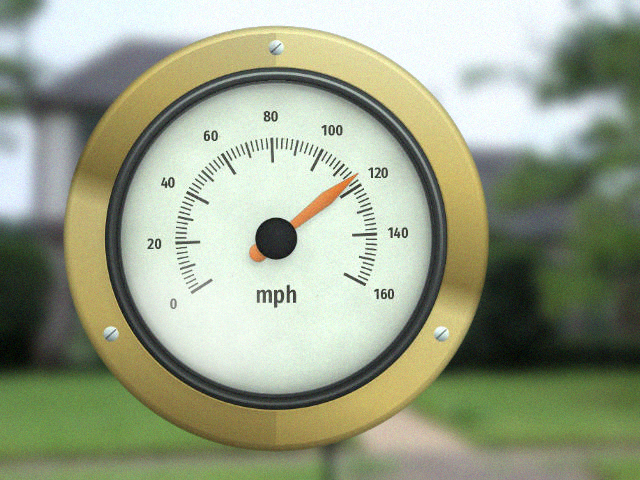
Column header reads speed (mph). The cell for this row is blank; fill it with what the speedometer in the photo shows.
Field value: 116 mph
